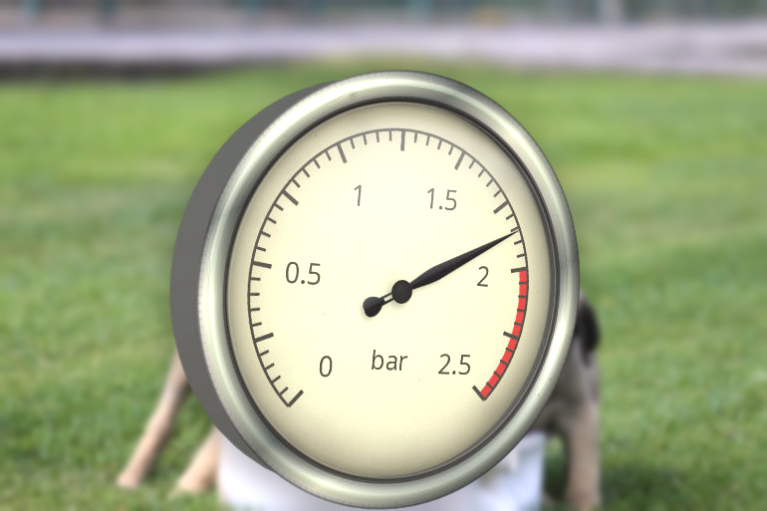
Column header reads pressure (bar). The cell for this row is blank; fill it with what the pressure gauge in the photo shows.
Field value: 1.85 bar
